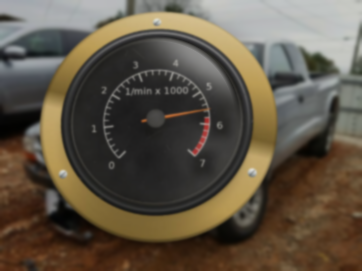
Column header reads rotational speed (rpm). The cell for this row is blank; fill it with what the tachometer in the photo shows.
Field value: 5600 rpm
